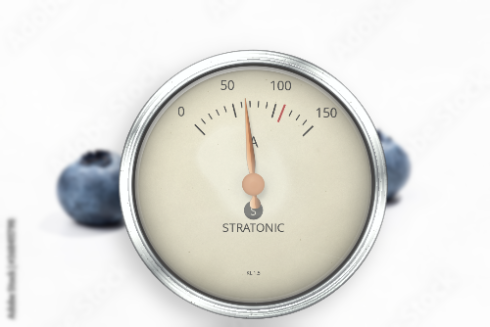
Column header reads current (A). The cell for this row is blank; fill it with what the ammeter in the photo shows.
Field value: 65 A
